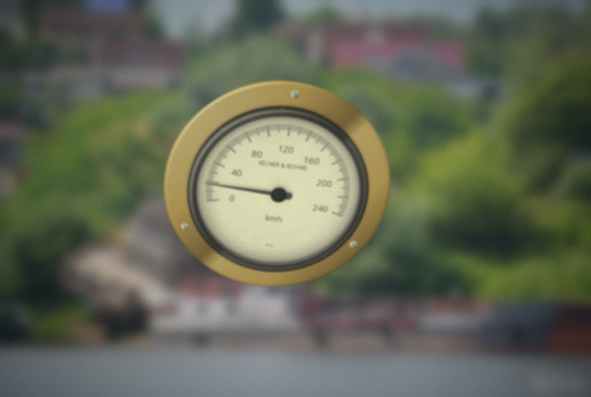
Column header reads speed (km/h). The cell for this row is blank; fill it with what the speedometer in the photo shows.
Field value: 20 km/h
